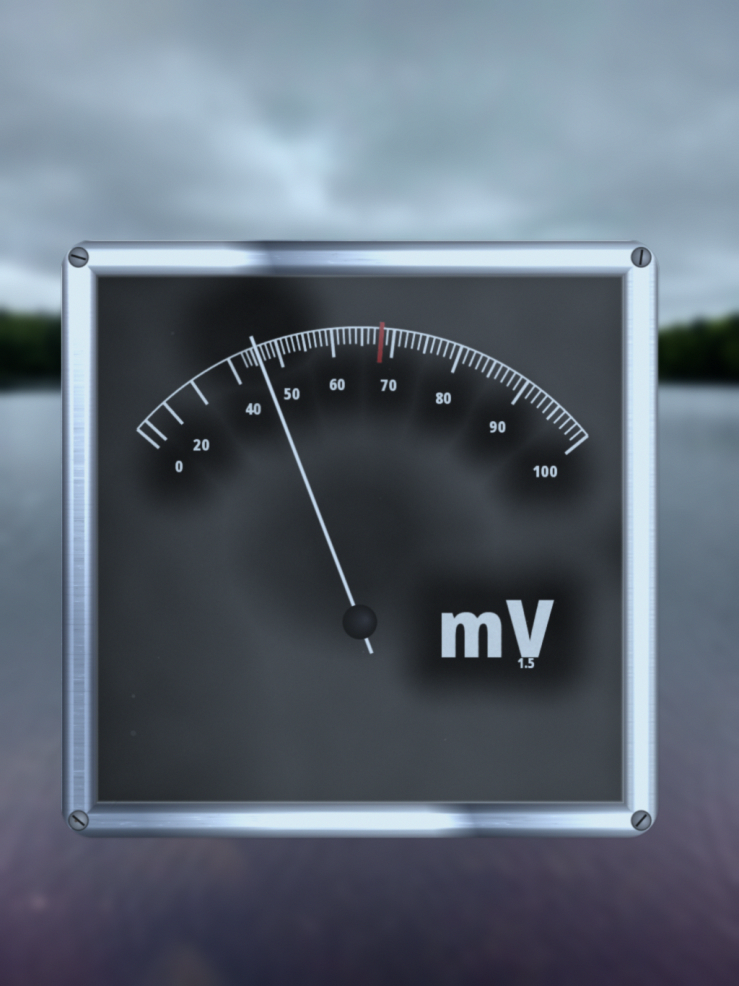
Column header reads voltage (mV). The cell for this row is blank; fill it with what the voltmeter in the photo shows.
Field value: 46 mV
